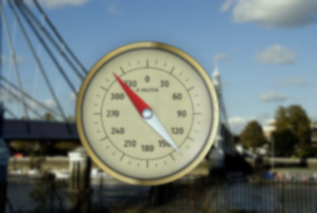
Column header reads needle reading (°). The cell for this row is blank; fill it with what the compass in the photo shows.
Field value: 320 °
